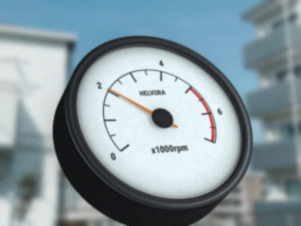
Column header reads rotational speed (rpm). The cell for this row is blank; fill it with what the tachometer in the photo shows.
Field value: 2000 rpm
